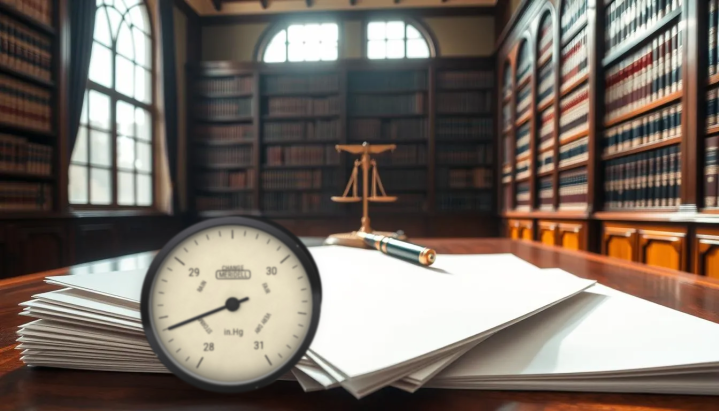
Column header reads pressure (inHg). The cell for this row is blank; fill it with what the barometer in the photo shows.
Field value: 28.4 inHg
